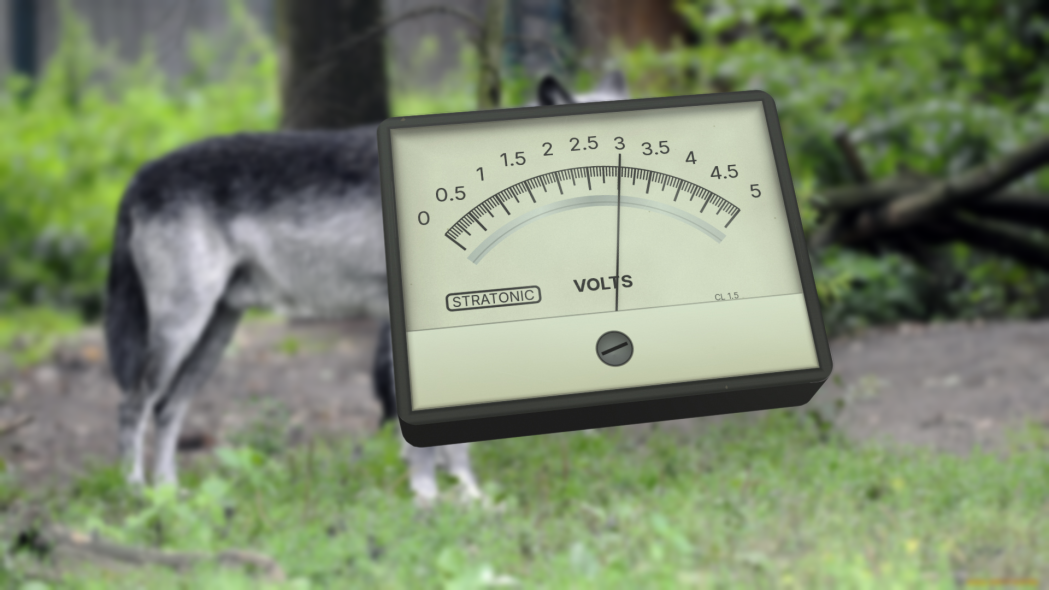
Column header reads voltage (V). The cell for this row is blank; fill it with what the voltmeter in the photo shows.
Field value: 3 V
